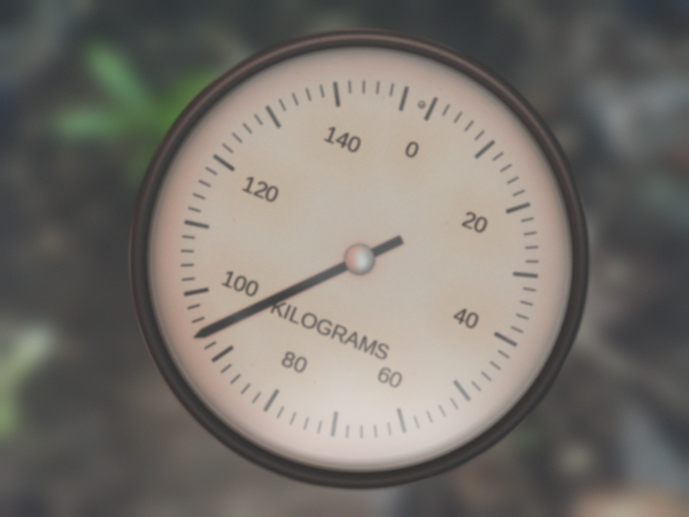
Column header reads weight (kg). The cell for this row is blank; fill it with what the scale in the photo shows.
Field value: 94 kg
